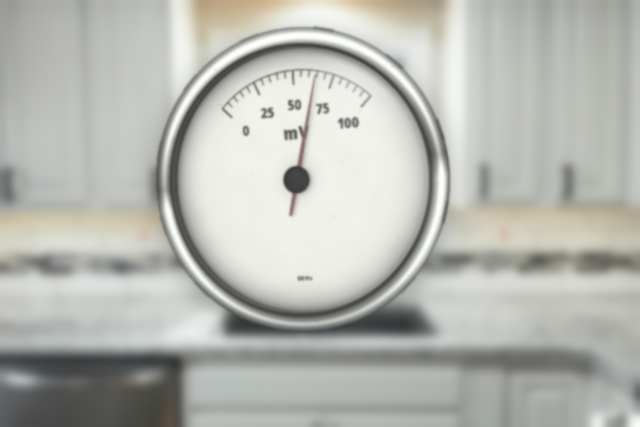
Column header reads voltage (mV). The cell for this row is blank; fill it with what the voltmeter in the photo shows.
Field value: 65 mV
